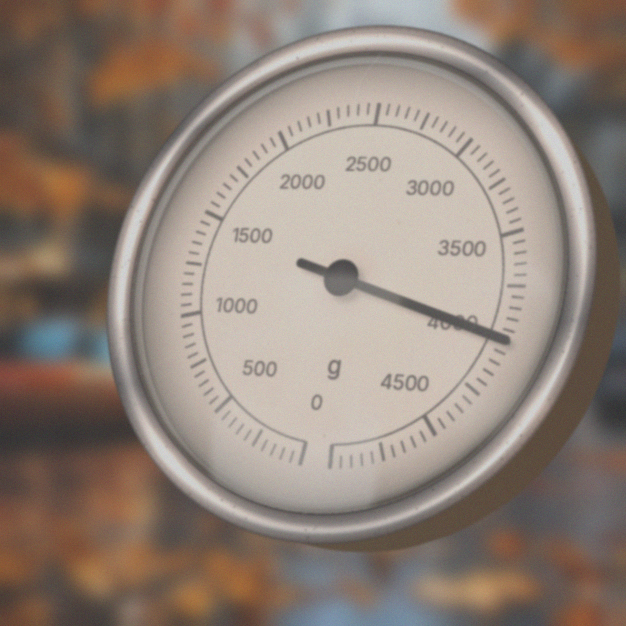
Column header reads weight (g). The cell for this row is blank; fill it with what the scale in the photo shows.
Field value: 4000 g
